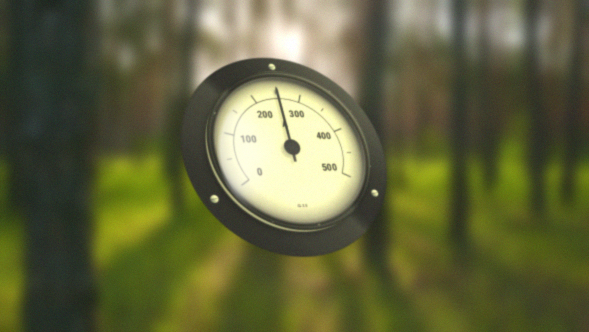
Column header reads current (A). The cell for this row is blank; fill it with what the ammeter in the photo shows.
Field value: 250 A
